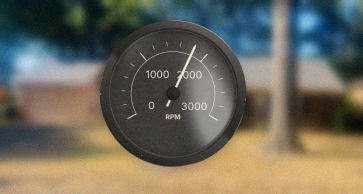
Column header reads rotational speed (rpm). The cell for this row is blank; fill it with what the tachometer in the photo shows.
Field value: 1800 rpm
